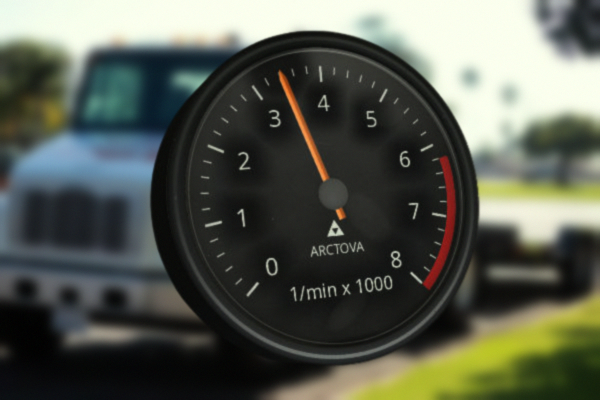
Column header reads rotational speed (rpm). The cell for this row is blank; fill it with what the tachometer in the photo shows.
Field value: 3400 rpm
